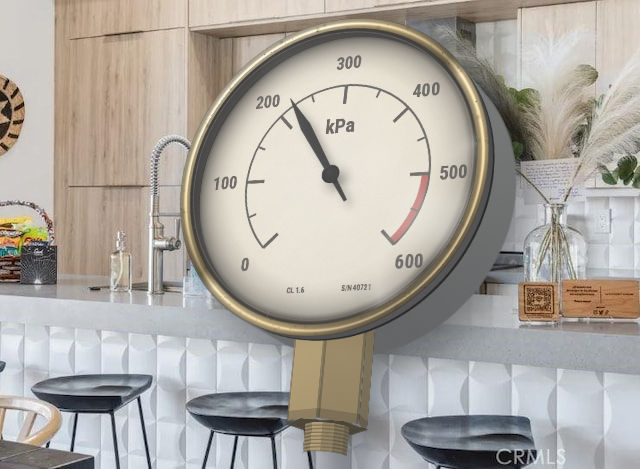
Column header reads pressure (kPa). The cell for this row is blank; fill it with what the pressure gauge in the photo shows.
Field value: 225 kPa
